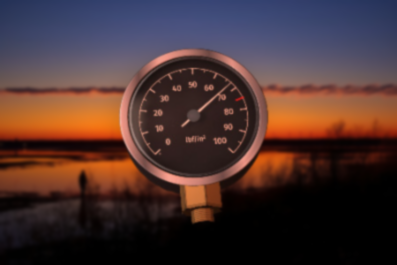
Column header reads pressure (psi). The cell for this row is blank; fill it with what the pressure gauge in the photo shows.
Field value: 67.5 psi
